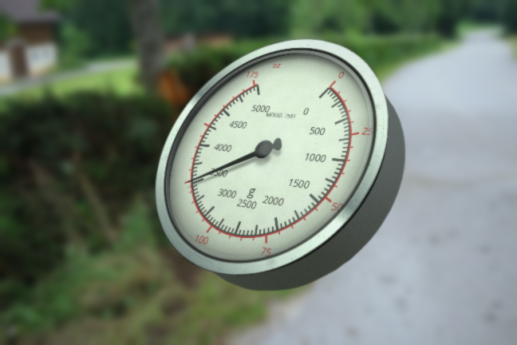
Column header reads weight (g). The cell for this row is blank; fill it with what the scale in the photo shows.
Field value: 3500 g
